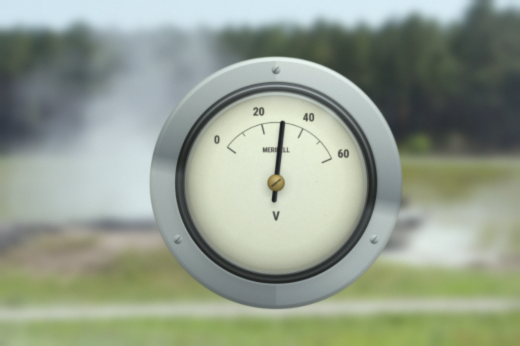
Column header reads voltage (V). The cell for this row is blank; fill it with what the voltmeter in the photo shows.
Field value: 30 V
